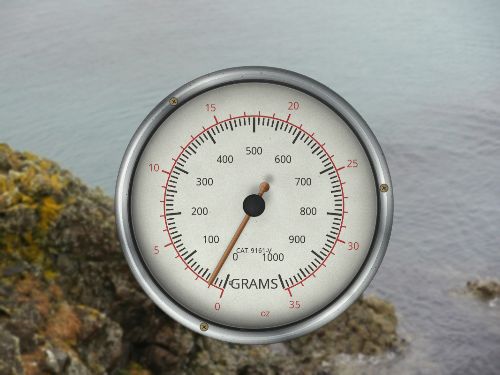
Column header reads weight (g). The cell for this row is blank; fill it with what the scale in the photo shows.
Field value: 30 g
